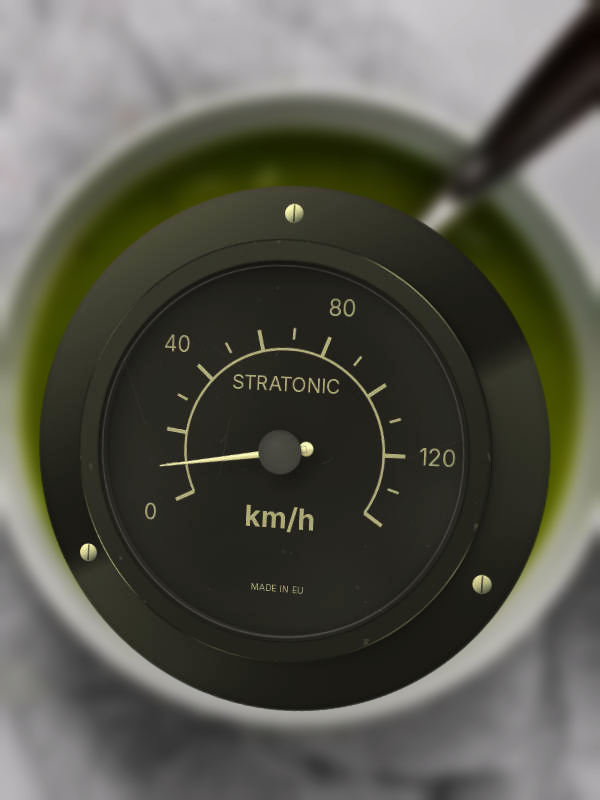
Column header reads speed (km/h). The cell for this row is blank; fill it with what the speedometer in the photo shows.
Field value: 10 km/h
